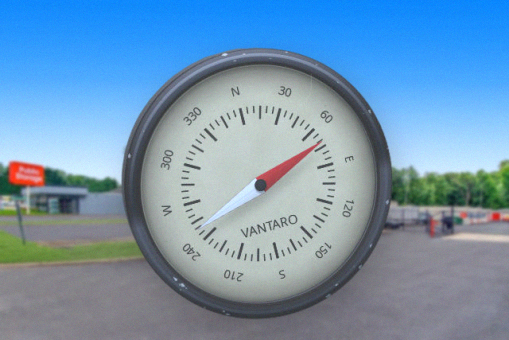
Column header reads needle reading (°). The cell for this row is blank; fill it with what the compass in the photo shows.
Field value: 70 °
